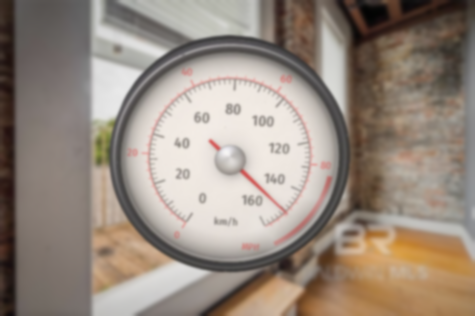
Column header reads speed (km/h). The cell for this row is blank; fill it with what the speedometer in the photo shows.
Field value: 150 km/h
